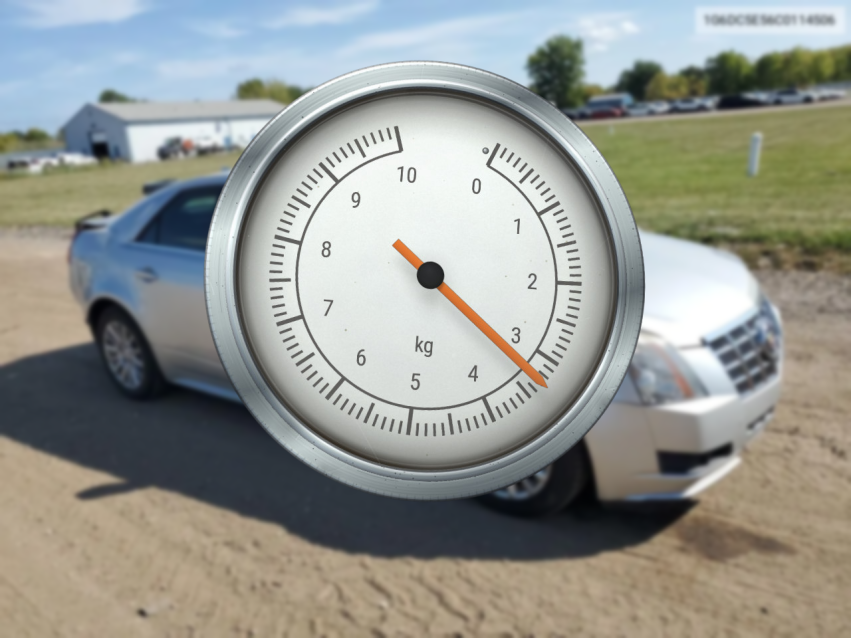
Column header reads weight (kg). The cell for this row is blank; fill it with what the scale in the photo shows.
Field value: 3.3 kg
